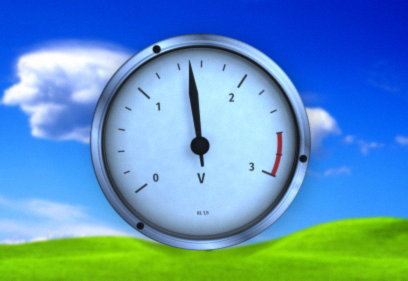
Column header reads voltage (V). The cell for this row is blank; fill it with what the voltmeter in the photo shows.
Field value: 1.5 V
